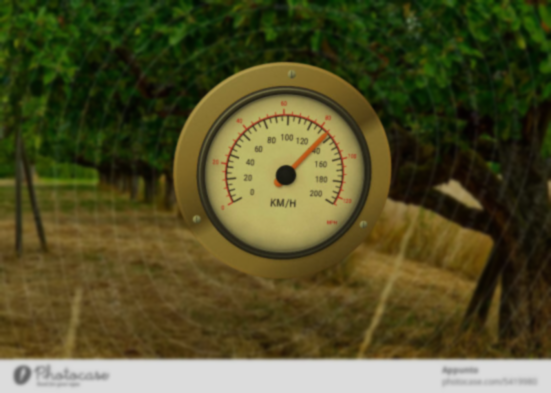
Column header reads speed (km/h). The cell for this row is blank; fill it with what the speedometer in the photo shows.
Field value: 135 km/h
